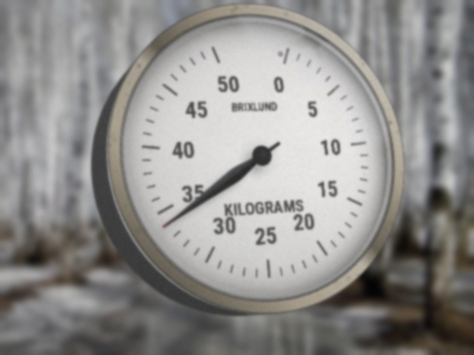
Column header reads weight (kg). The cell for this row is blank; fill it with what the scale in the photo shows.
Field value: 34 kg
